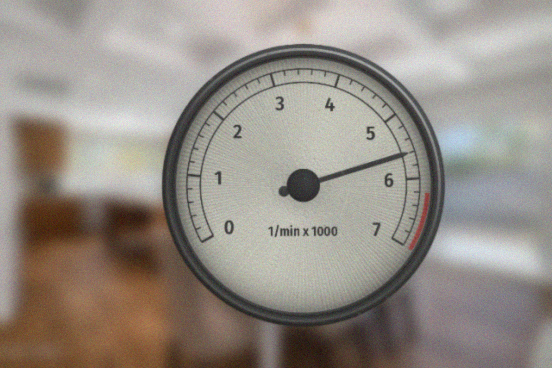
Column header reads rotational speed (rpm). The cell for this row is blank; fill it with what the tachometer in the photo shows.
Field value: 5600 rpm
